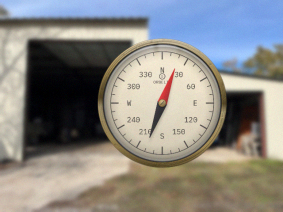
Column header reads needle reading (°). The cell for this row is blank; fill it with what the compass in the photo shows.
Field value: 20 °
